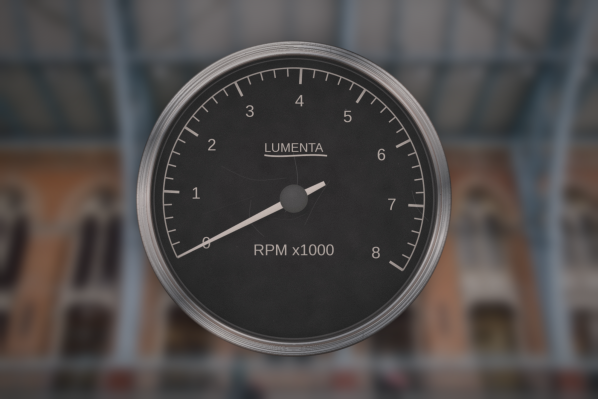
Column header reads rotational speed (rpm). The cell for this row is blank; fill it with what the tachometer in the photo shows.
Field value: 0 rpm
